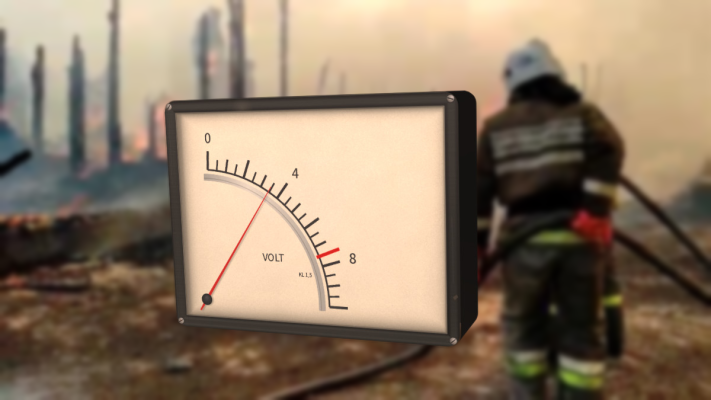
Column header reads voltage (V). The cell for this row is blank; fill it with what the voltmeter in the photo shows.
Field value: 3.5 V
